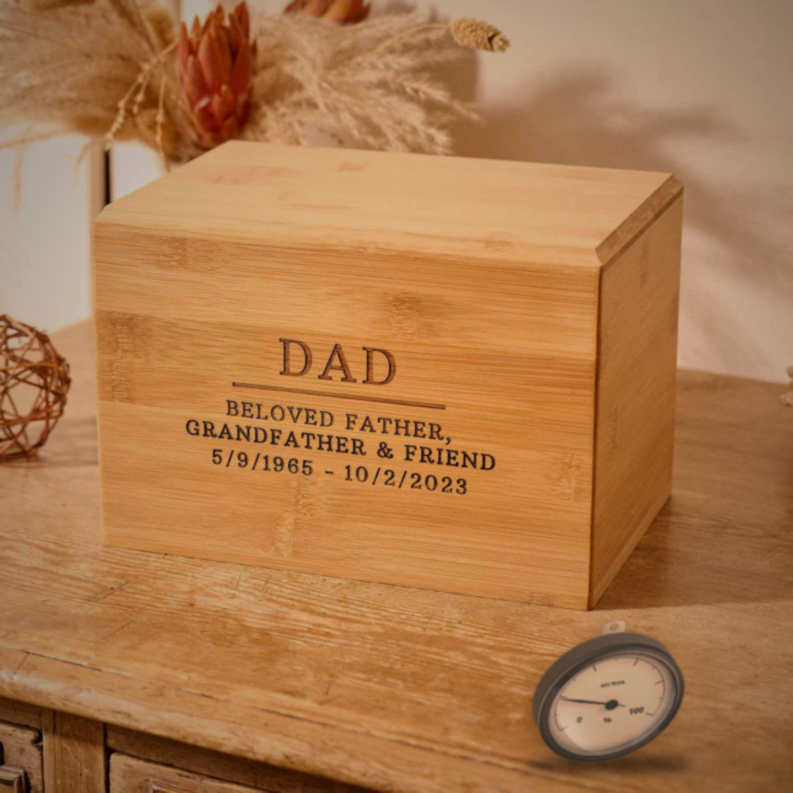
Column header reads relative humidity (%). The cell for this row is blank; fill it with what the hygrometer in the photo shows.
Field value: 20 %
